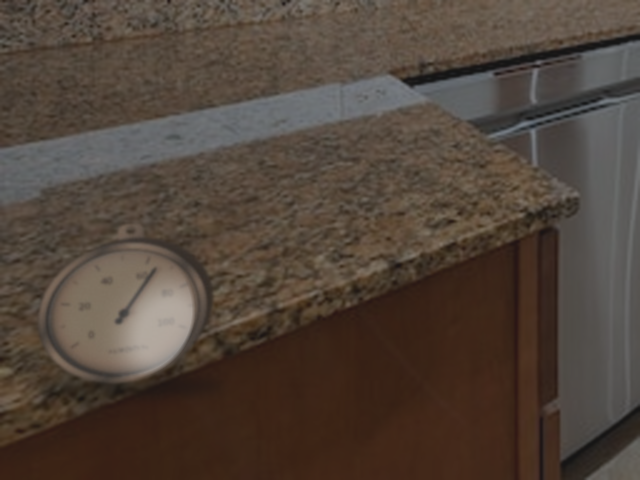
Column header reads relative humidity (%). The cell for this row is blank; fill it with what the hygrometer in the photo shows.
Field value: 65 %
